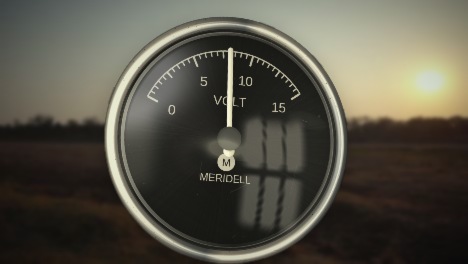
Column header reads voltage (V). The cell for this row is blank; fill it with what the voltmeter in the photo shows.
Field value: 8 V
